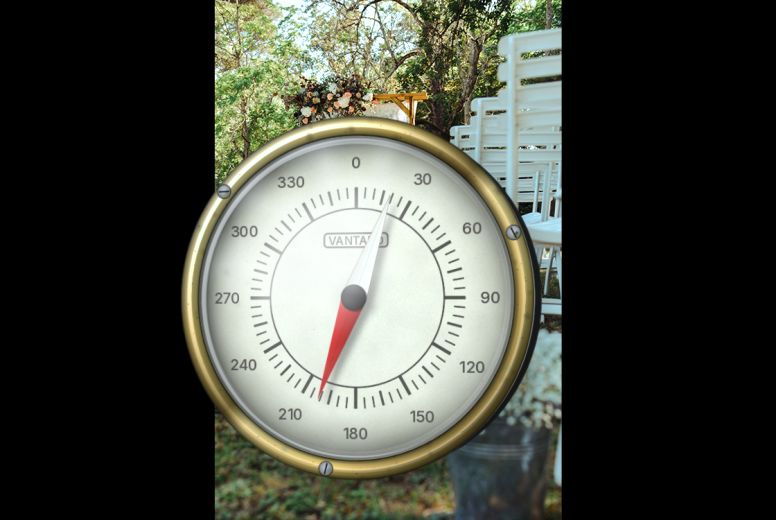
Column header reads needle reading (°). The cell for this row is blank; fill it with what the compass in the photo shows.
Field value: 200 °
